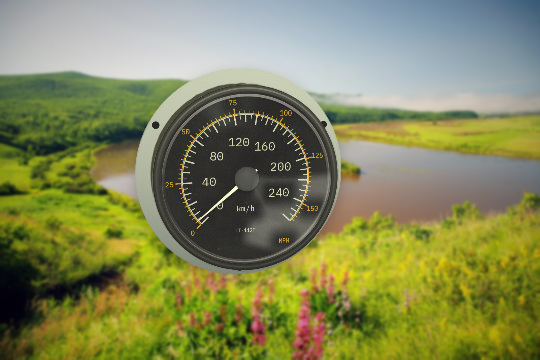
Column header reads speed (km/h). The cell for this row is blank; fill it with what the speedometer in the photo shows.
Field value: 5 km/h
